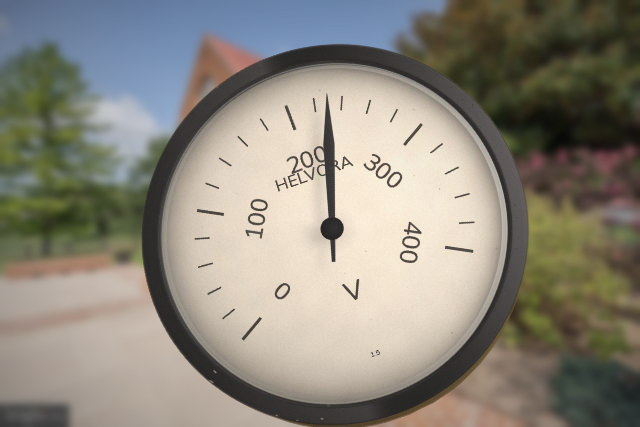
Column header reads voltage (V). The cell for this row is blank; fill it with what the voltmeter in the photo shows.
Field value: 230 V
